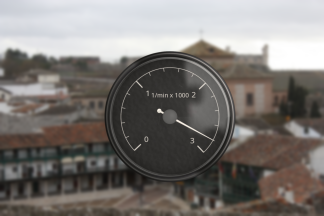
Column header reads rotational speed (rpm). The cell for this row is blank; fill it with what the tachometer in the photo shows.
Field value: 2800 rpm
